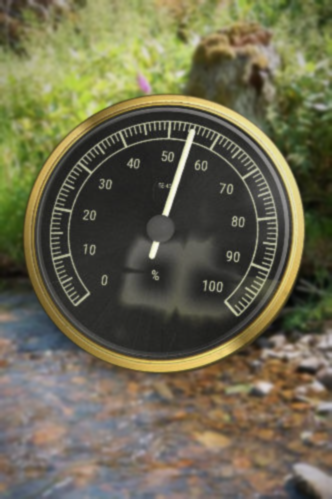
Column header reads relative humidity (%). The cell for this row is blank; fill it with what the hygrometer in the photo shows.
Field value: 55 %
